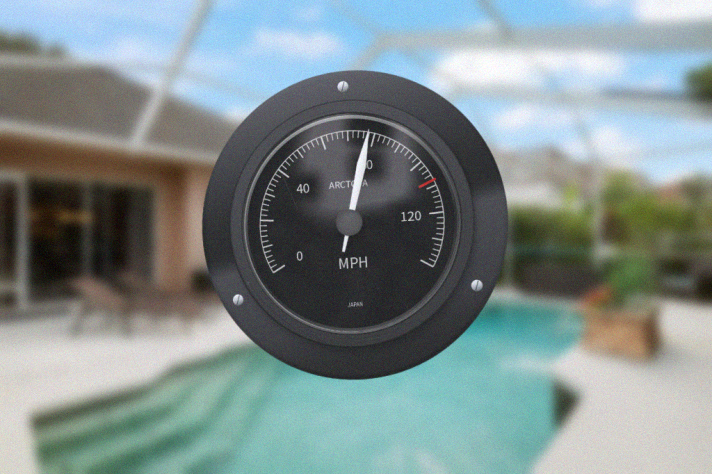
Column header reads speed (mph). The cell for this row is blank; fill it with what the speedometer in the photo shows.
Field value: 78 mph
